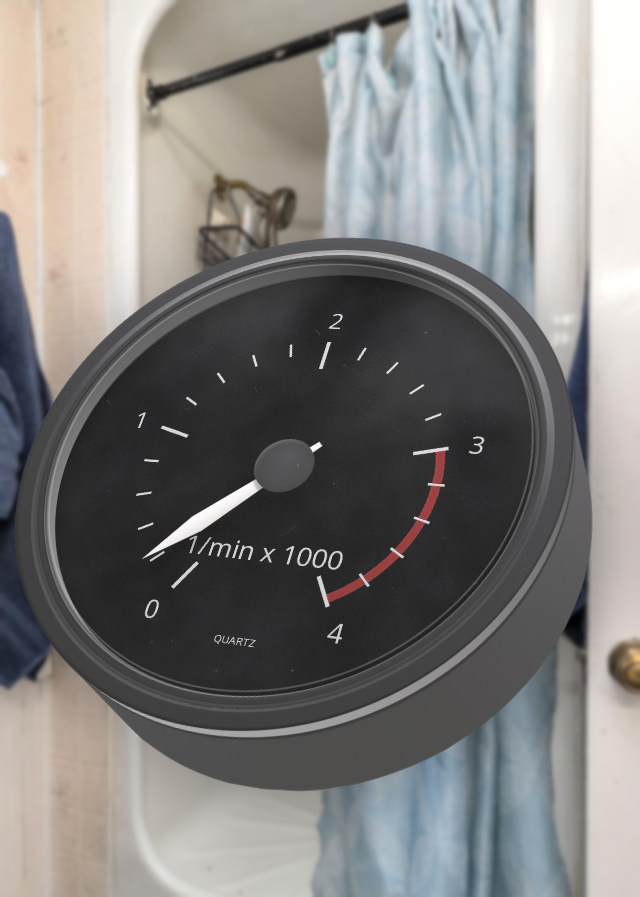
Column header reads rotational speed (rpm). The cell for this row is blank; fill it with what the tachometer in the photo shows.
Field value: 200 rpm
